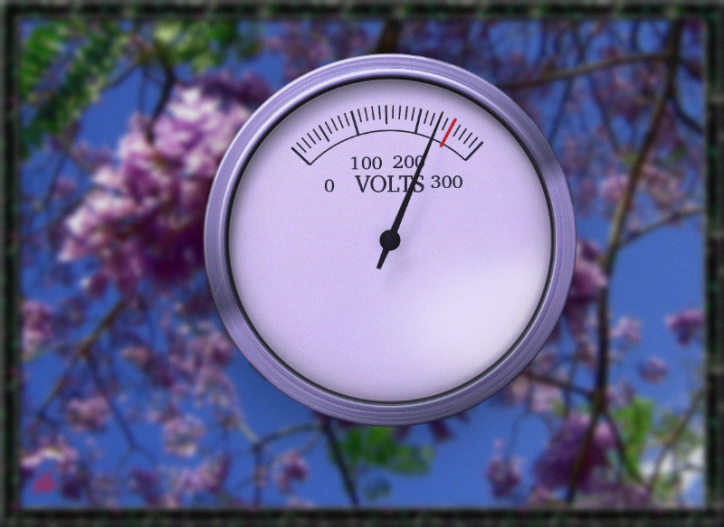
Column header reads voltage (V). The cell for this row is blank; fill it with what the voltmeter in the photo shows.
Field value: 230 V
